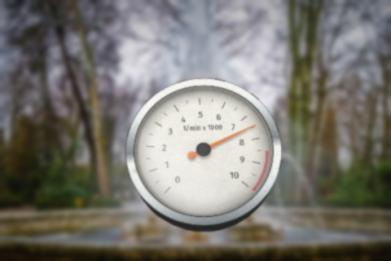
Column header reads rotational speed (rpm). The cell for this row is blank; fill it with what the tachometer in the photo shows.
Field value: 7500 rpm
